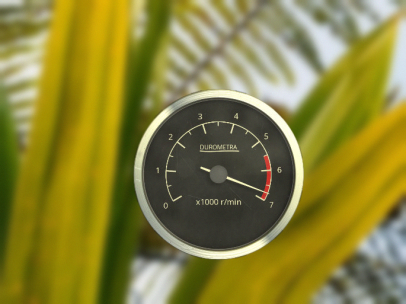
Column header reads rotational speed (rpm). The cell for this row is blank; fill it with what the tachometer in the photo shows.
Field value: 6750 rpm
